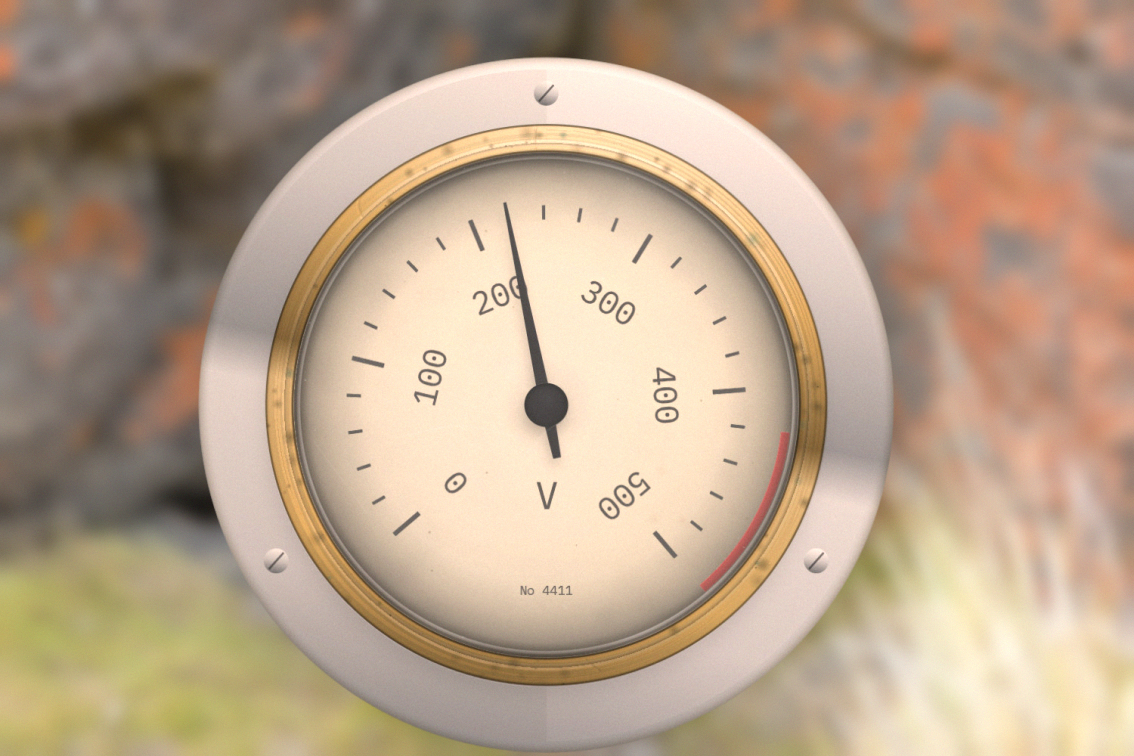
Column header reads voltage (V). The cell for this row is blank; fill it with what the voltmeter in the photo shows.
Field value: 220 V
